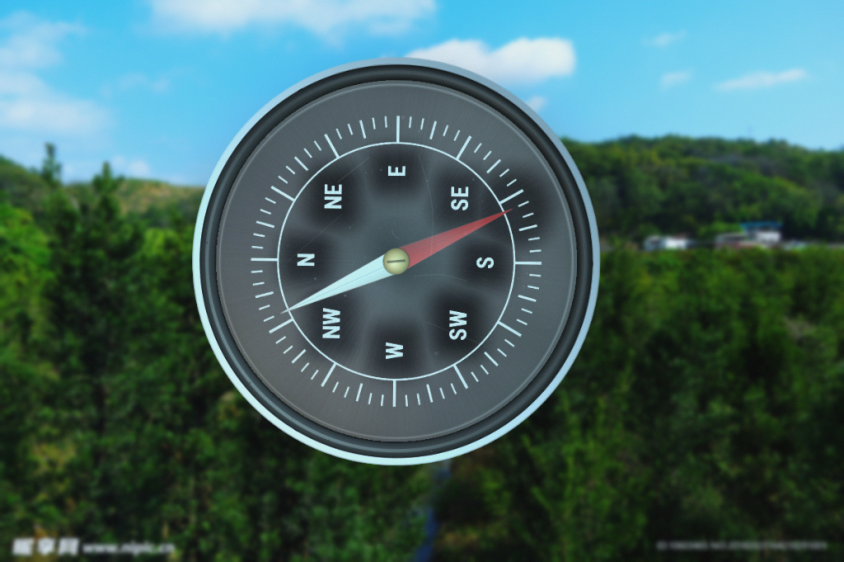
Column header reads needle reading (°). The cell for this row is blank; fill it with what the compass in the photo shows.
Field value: 155 °
